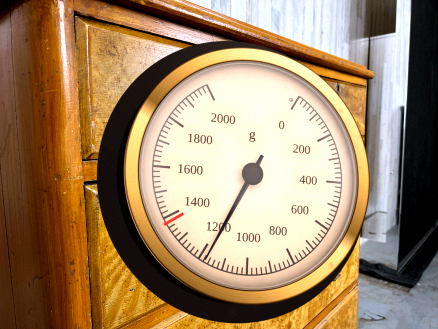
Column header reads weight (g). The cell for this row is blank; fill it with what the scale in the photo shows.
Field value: 1180 g
